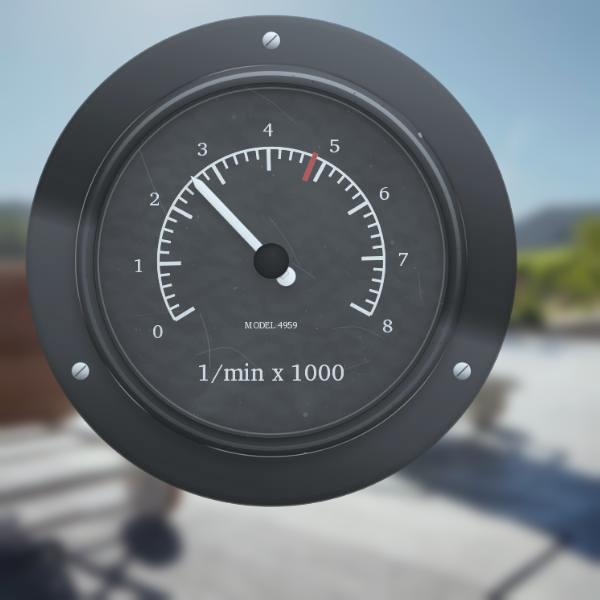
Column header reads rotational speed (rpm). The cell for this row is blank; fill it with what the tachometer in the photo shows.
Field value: 2600 rpm
